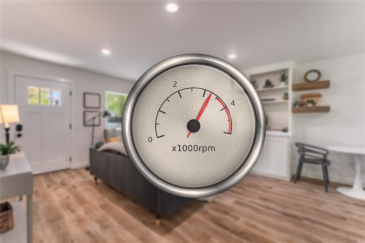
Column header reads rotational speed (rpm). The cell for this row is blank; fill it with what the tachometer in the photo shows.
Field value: 3250 rpm
